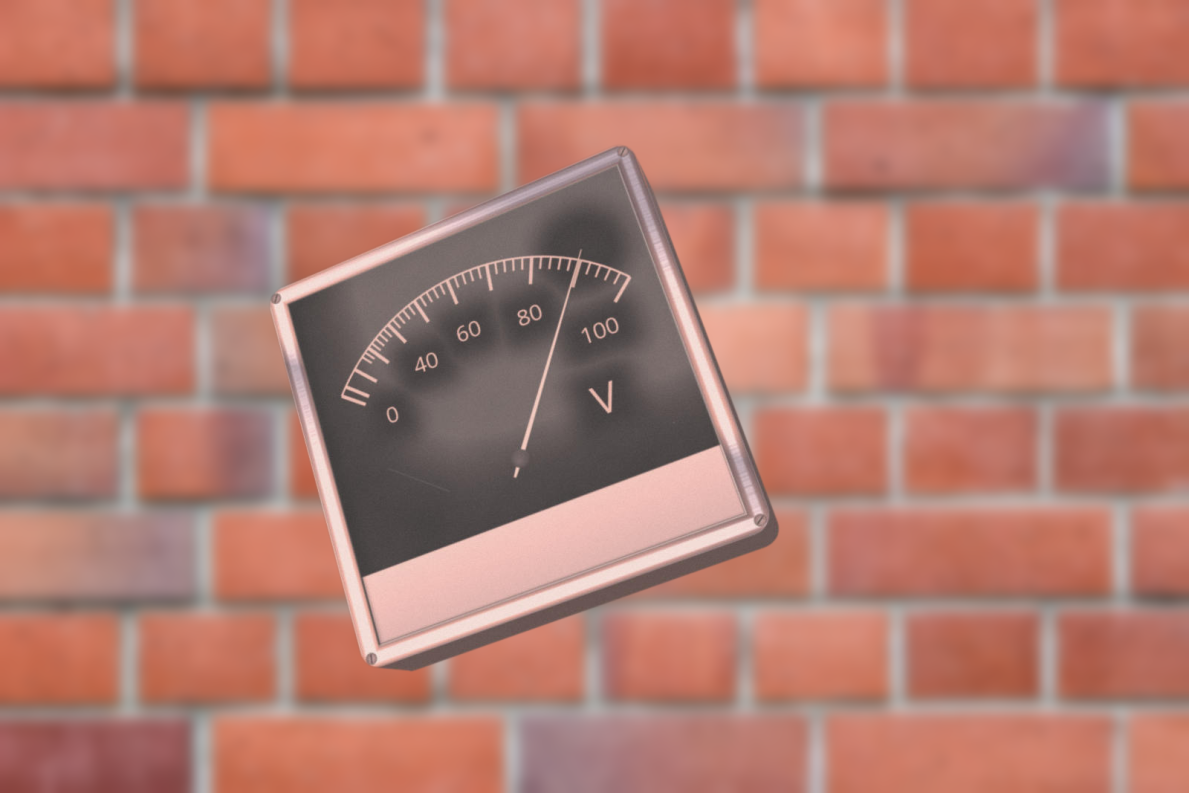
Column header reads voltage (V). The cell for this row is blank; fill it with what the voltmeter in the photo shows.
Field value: 90 V
